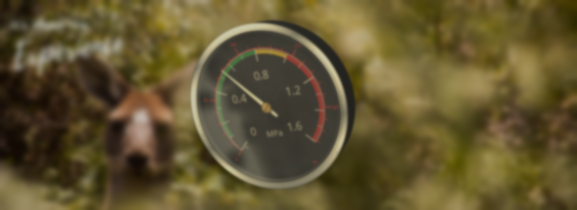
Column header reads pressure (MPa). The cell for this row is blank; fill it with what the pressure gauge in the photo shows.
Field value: 0.55 MPa
